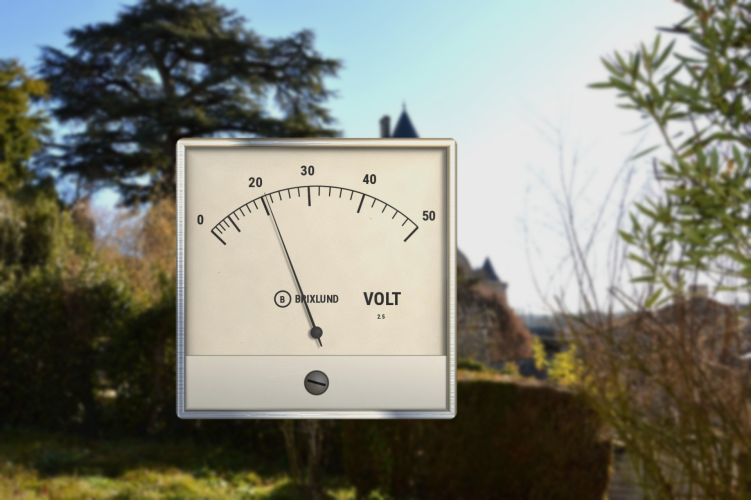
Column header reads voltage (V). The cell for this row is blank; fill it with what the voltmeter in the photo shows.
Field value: 21 V
